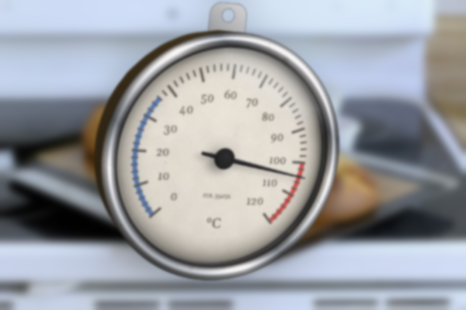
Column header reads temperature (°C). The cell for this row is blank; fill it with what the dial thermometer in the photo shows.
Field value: 104 °C
